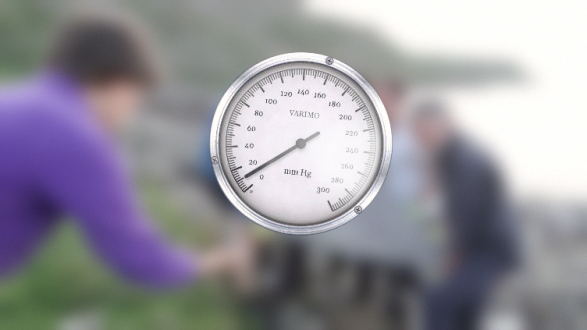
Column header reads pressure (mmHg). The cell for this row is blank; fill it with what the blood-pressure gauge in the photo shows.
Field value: 10 mmHg
